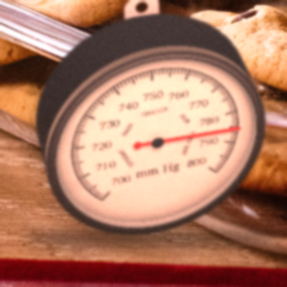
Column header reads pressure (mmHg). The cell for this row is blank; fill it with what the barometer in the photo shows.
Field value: 785 mmHg
